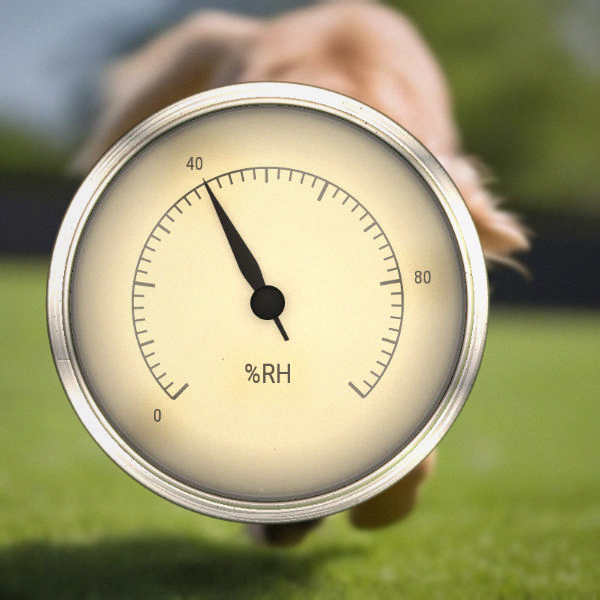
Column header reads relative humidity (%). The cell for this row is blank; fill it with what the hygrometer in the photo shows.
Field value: 40 %
